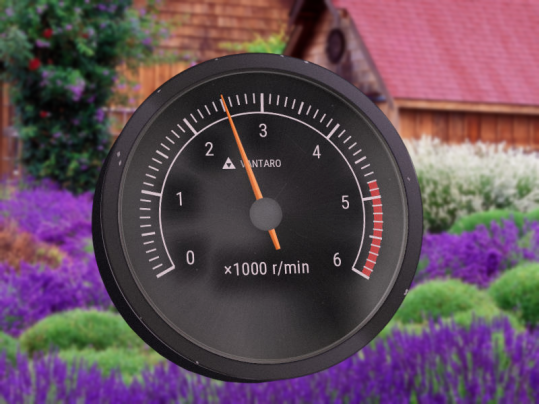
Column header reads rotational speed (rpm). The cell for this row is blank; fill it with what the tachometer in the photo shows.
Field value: 2500 rpm
